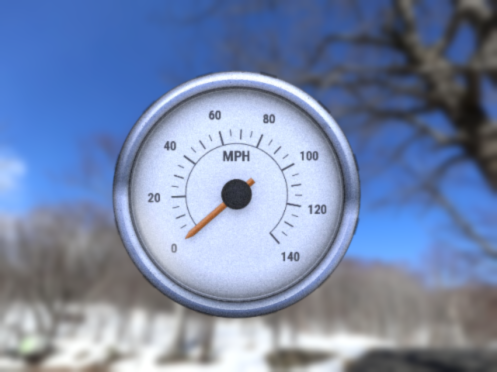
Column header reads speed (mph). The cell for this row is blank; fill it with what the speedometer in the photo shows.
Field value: 0 mph
